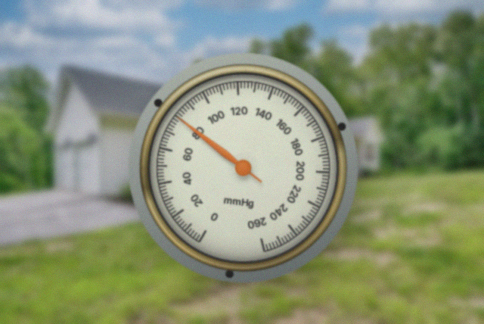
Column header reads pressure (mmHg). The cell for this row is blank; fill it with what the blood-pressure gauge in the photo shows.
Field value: 80 mmHg
